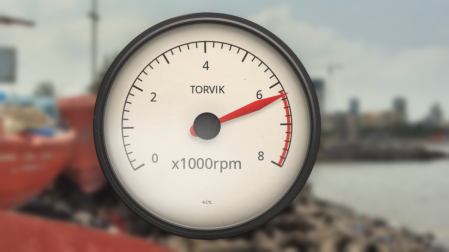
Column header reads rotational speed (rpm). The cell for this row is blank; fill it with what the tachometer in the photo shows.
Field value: 6300 rpm
